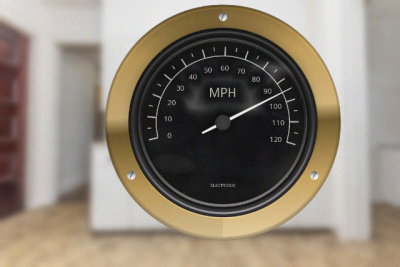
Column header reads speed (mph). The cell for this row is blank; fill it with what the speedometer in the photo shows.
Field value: 95 mph
